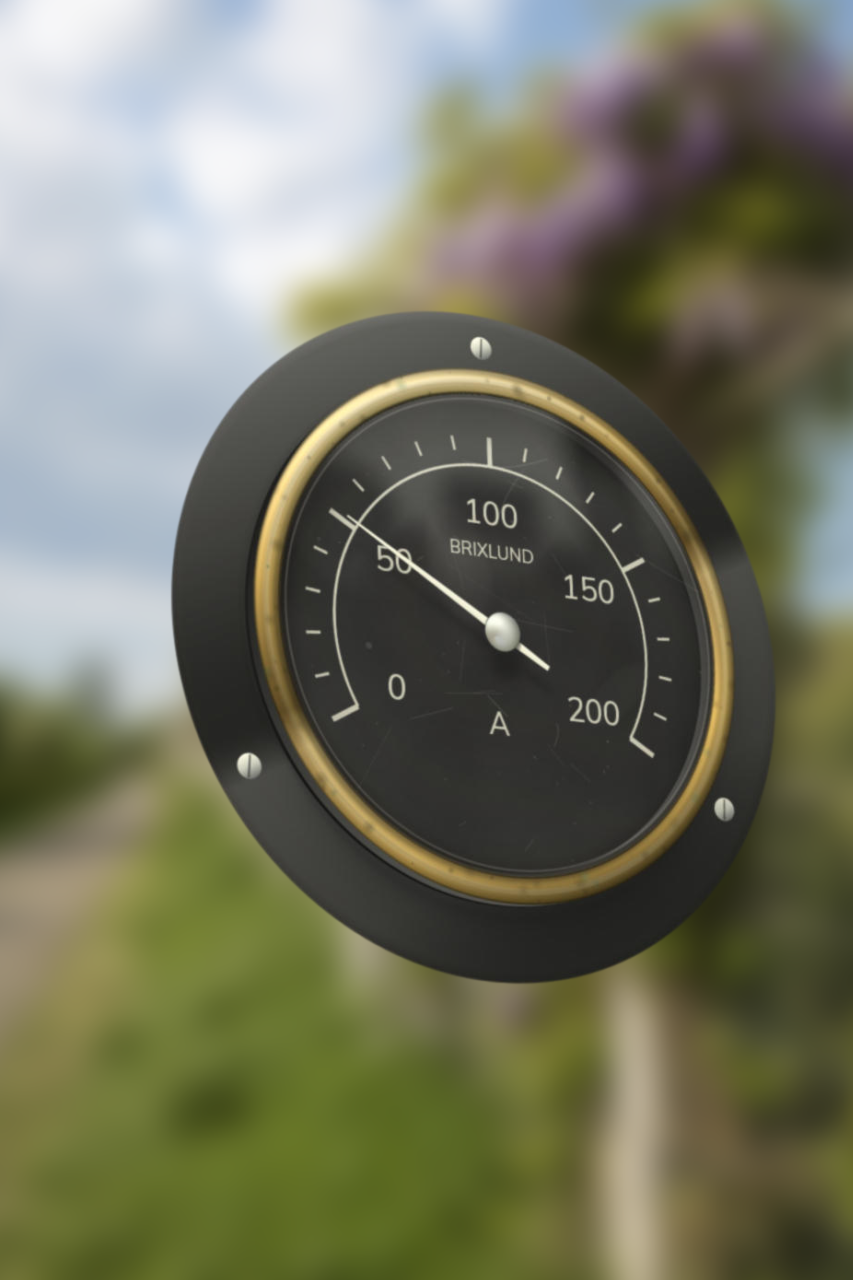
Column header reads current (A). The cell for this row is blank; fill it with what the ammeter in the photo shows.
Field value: 50 A
